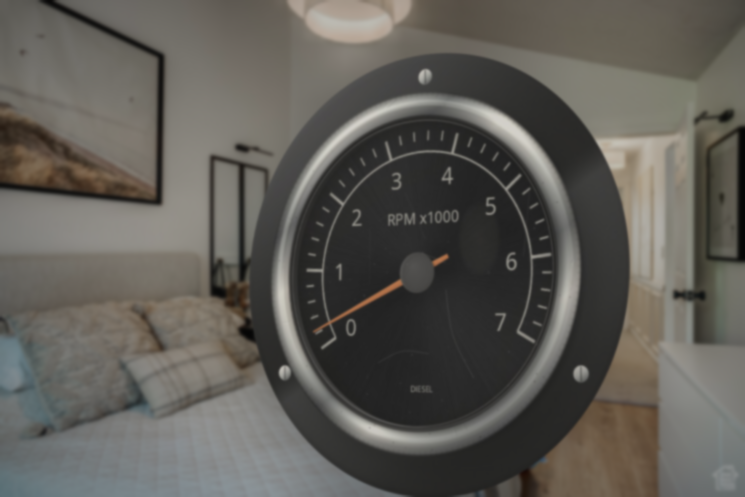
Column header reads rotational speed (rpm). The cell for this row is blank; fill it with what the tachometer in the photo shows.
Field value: 200 rpm
